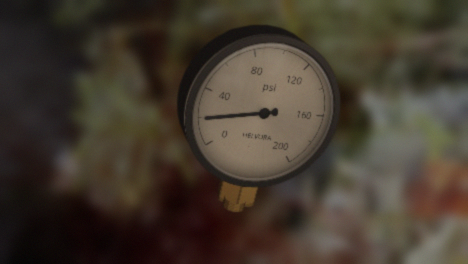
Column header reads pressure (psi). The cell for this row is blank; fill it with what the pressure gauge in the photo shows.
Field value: 20 psi
